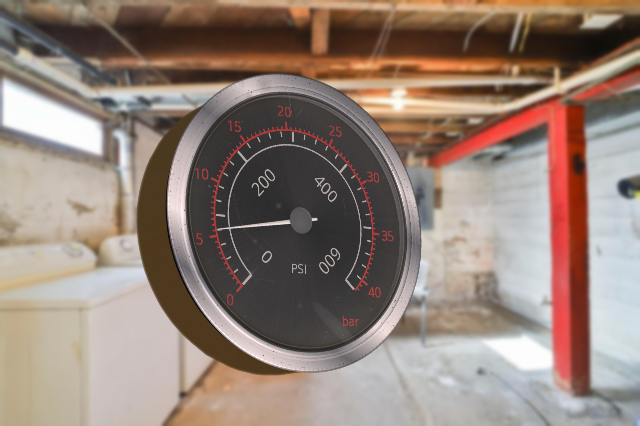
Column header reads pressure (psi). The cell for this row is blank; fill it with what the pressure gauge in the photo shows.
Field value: 80 psi
